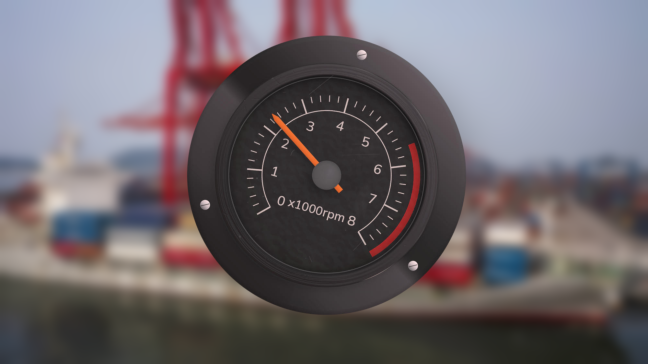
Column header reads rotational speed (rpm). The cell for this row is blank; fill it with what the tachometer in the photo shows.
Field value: 2300 rpm
